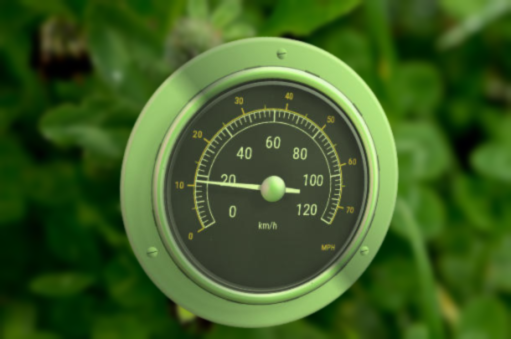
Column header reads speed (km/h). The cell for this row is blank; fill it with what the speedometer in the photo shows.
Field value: 18 km/h
